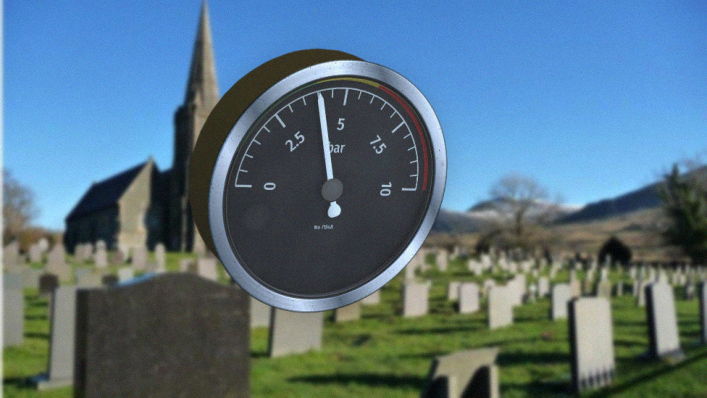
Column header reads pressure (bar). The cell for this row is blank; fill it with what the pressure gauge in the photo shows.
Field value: 4 bar
